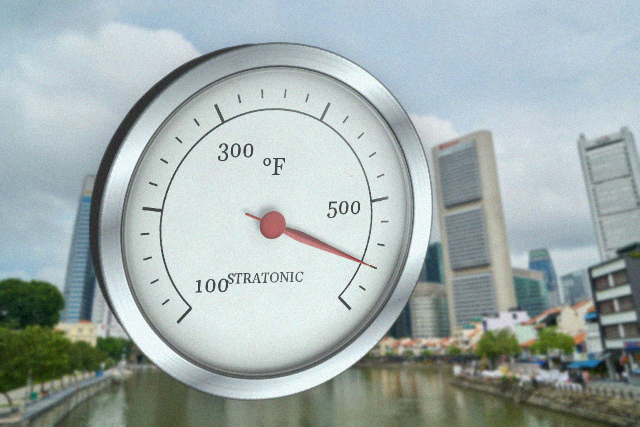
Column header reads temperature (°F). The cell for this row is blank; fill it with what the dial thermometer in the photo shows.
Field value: 560 °F
